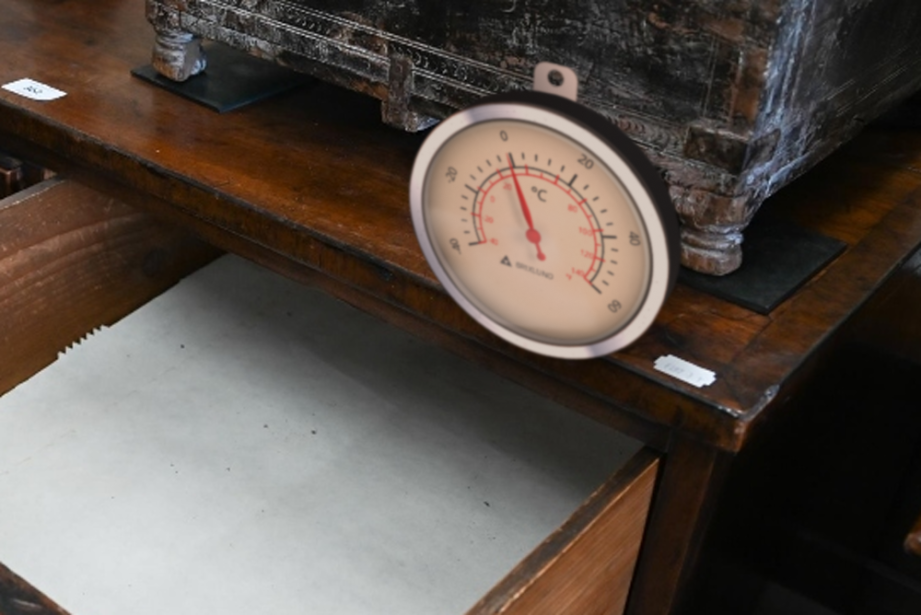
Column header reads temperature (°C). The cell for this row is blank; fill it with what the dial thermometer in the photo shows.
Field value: 0 °C
